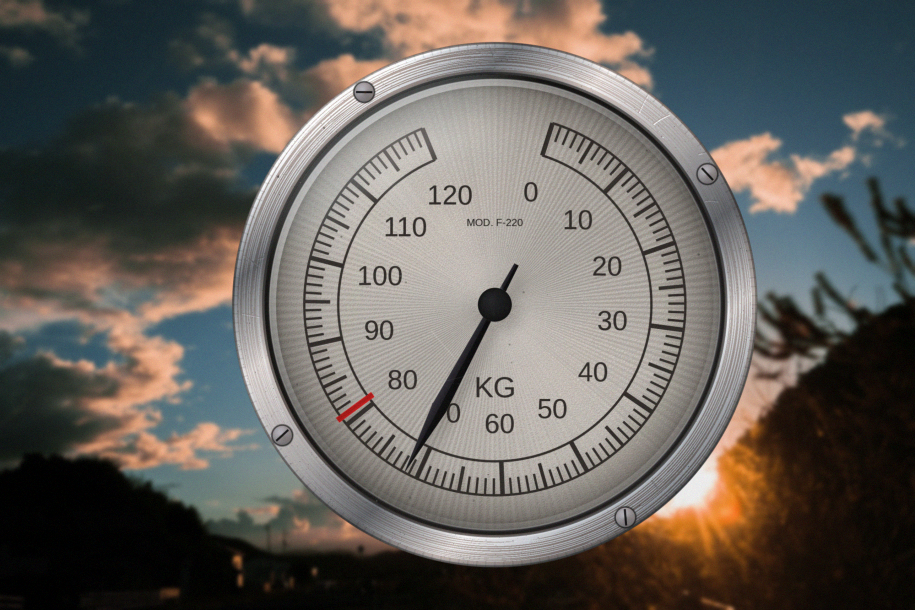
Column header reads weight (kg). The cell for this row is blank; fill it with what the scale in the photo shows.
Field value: 71.5 kg
